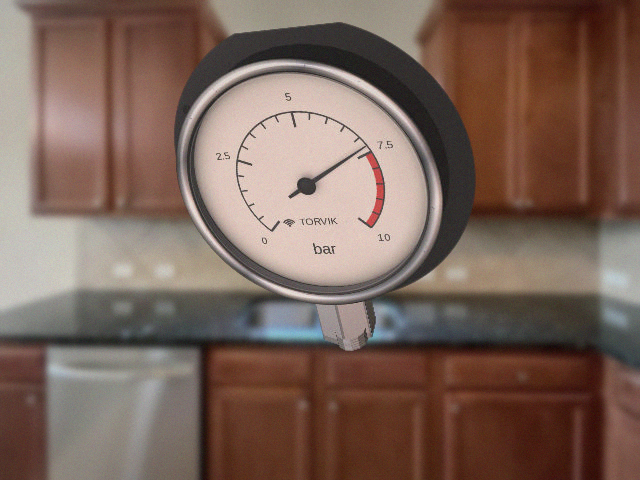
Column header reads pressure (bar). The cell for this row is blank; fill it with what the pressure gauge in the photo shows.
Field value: 7.25 bar
